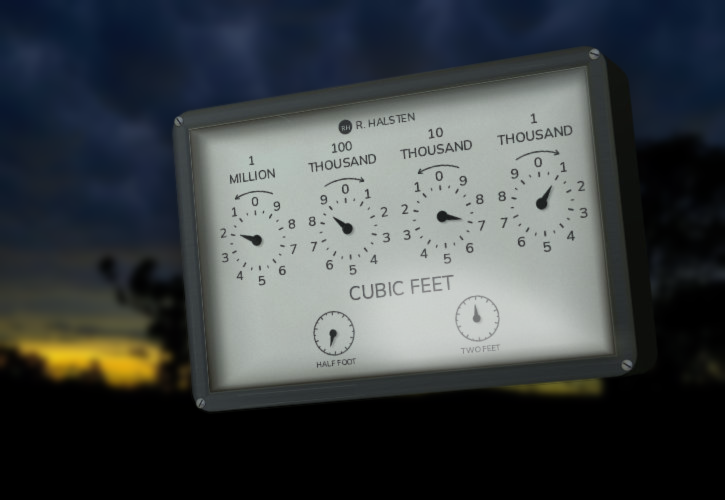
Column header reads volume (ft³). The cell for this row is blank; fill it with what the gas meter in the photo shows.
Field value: 187100 ft³
